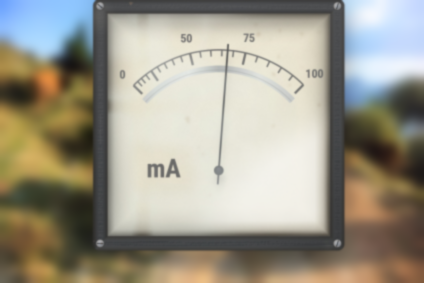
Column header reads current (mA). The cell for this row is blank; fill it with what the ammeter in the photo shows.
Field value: 67.5 mA
